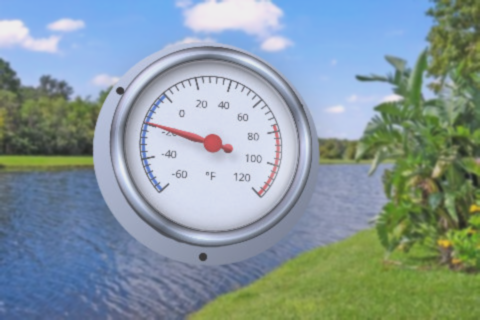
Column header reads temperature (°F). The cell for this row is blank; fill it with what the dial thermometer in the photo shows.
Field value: -20 °F
